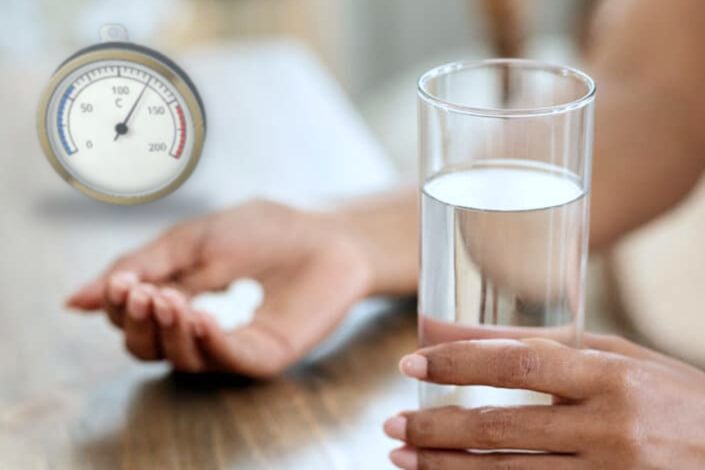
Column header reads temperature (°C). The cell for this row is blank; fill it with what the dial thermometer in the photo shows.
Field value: 125 °C
